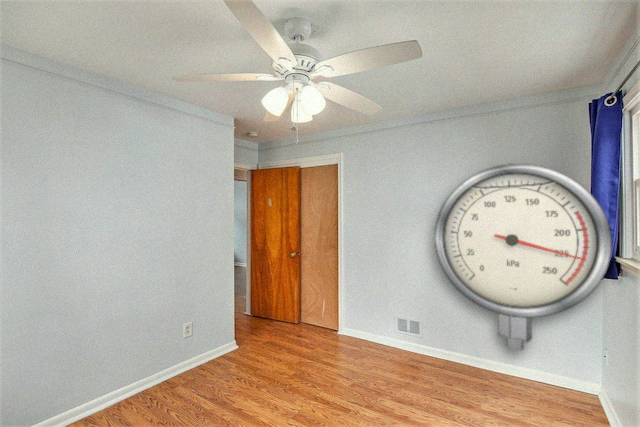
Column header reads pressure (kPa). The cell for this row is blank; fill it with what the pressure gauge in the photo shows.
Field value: 225 kPa
